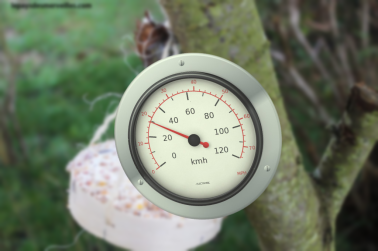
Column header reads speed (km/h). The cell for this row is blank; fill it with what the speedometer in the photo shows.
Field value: 30 km/h
